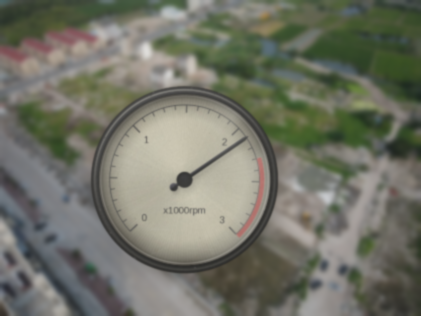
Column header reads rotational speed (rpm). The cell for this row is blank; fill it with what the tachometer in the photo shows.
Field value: 2100 rpm
